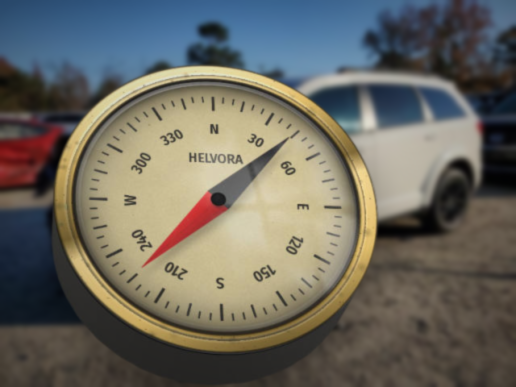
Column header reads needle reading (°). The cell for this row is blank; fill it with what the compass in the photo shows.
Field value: 225 °
